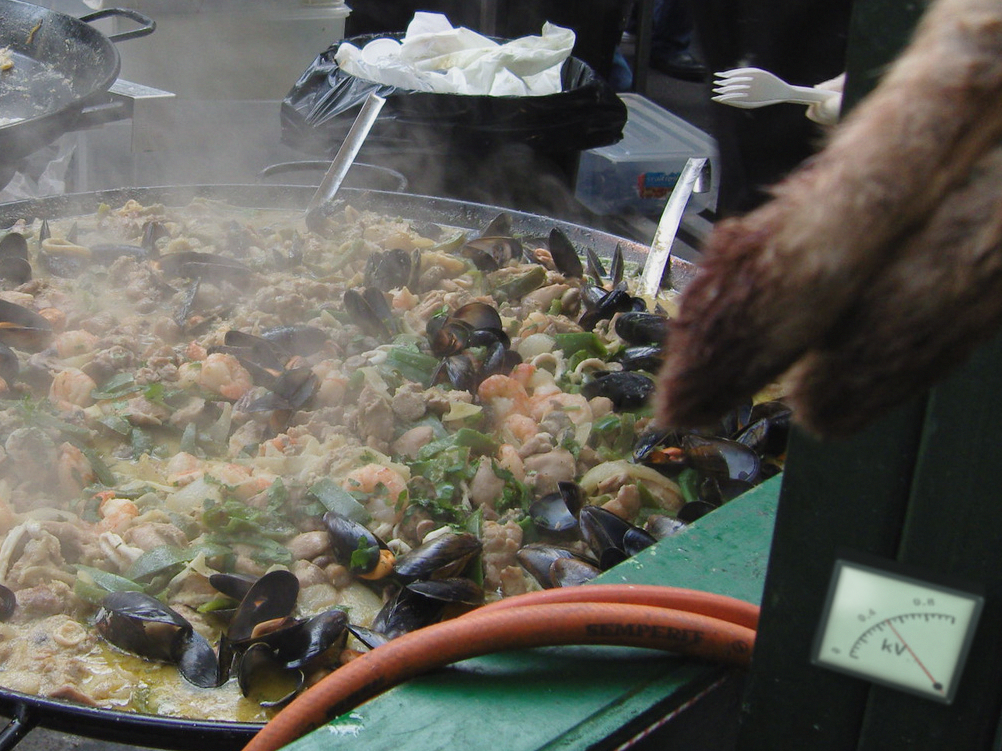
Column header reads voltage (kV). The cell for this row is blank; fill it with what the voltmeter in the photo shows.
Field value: 0.5 kV
